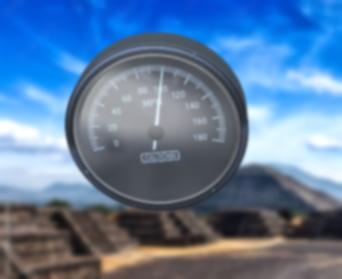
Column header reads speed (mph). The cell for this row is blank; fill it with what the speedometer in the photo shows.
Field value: 100 mph
